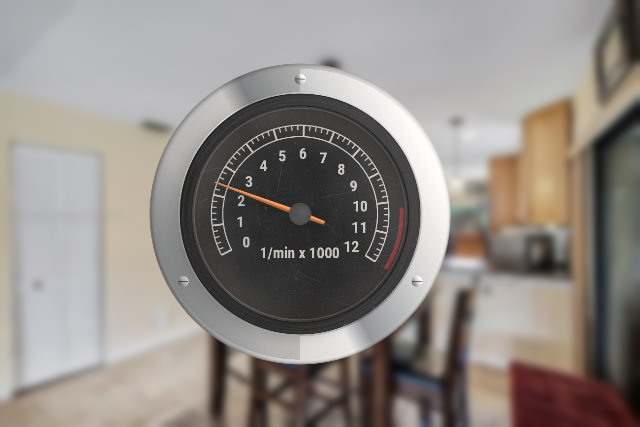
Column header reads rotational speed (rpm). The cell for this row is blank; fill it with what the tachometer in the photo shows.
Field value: 2400 rpm
